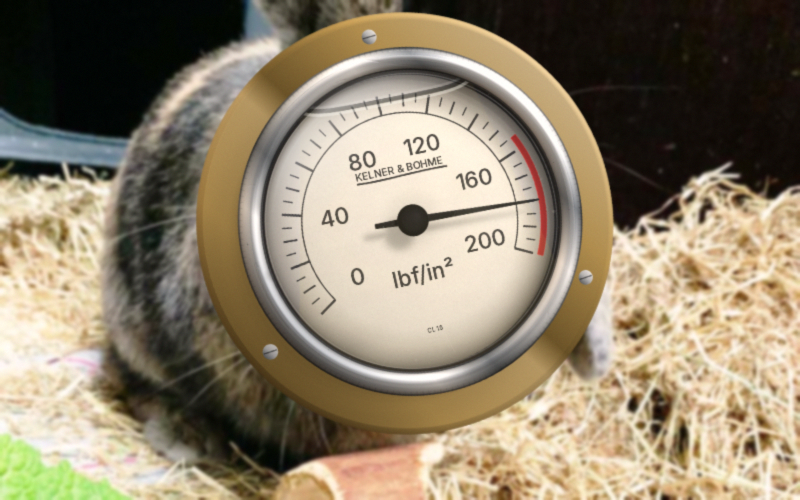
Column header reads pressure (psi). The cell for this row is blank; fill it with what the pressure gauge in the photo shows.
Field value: 180 psi
